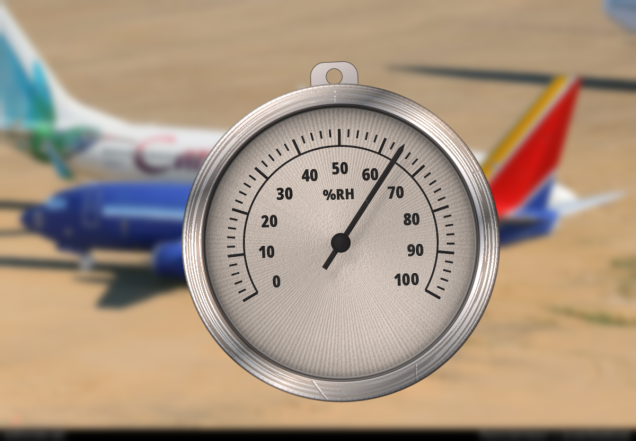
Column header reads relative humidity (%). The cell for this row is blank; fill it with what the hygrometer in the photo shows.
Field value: 64 %
